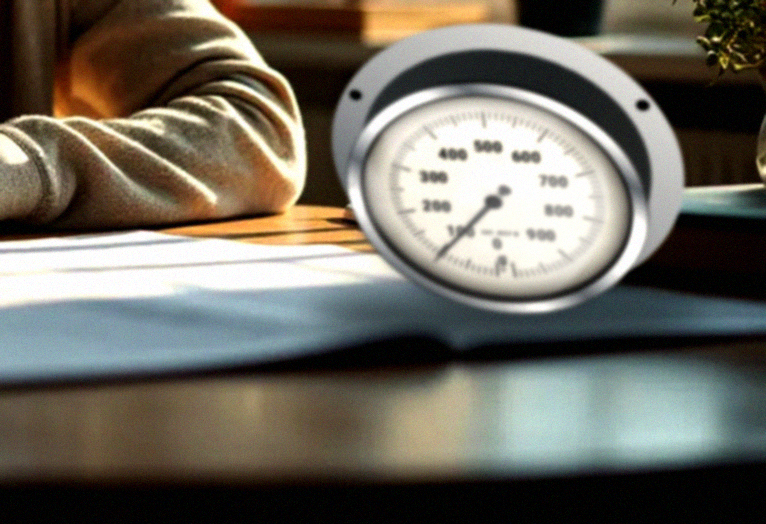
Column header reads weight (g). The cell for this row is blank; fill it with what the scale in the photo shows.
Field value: 100 g
